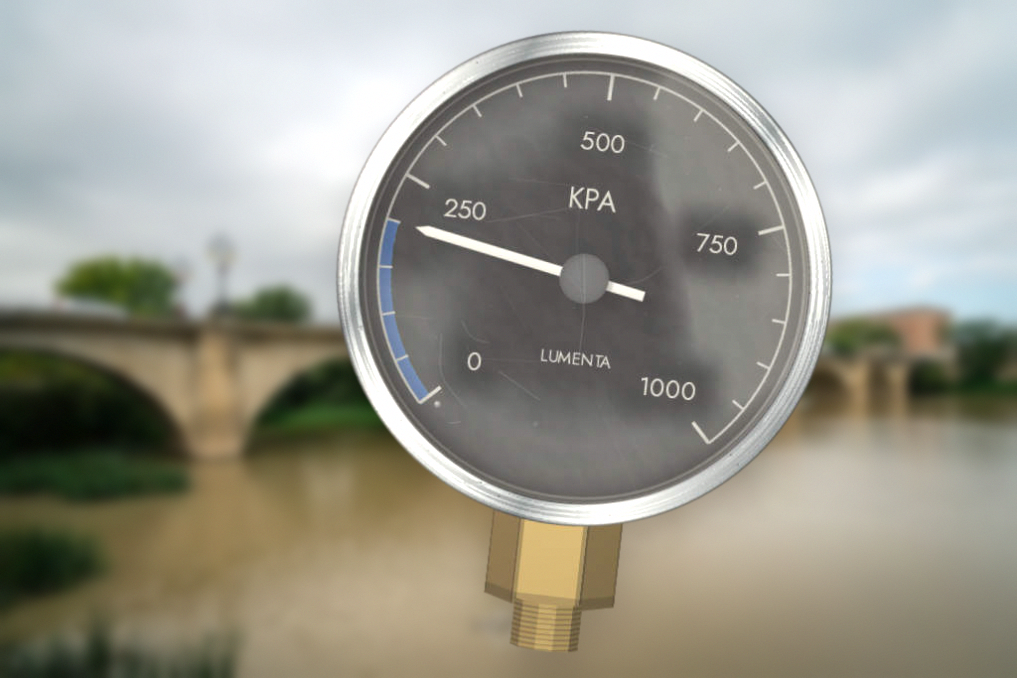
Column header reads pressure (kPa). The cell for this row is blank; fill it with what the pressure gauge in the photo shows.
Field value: 200 kPa
